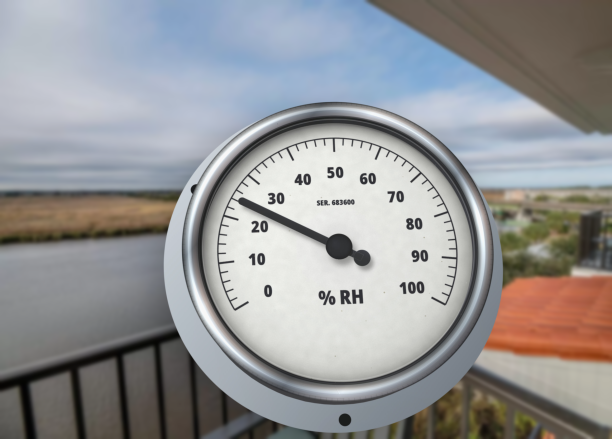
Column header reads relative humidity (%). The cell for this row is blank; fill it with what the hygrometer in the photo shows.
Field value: 24 %
